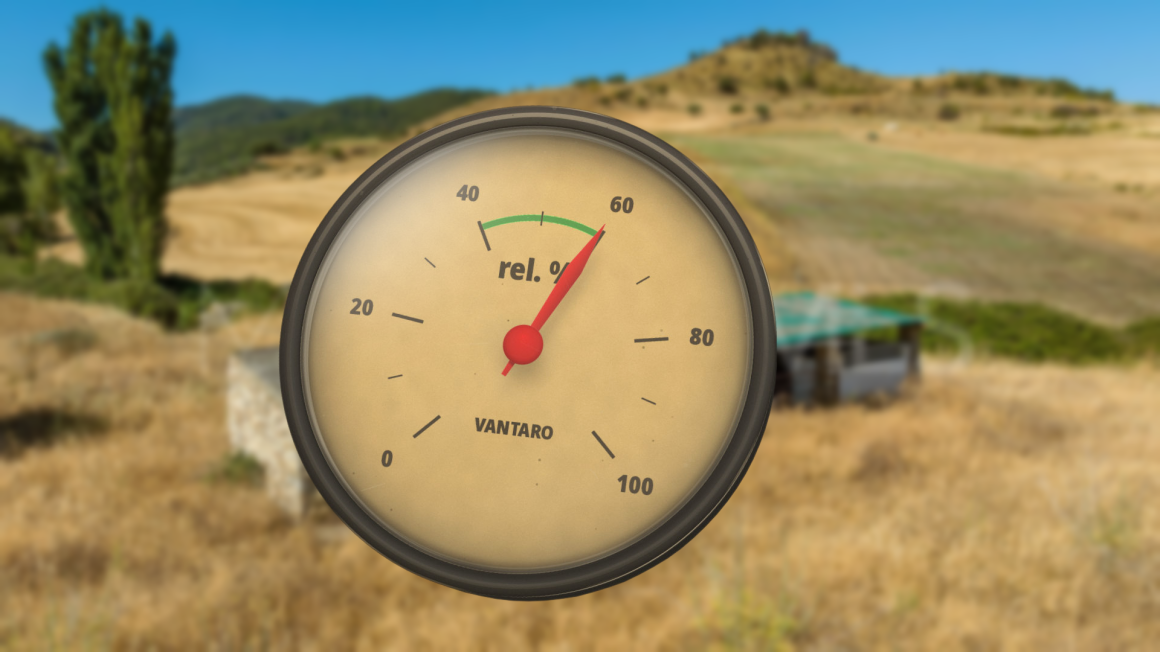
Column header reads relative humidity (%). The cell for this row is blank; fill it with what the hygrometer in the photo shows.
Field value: 60 %
